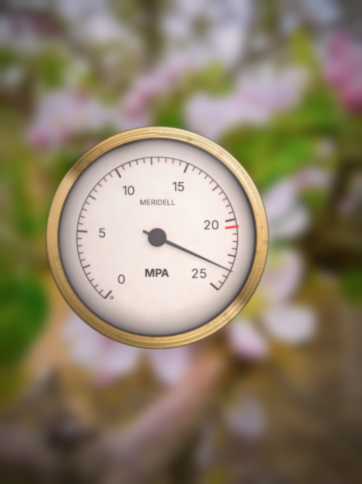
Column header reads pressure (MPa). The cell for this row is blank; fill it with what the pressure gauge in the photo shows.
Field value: 23.5 MPa
